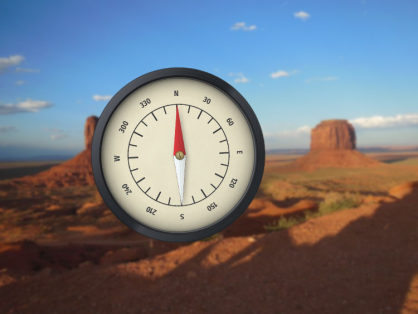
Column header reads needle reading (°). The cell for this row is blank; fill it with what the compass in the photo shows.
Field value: 0 °
